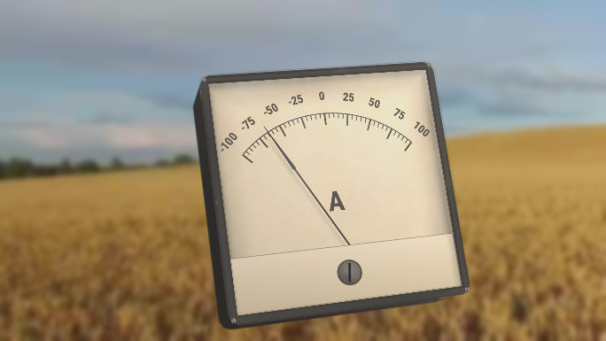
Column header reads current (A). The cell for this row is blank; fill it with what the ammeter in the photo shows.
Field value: -65 A
